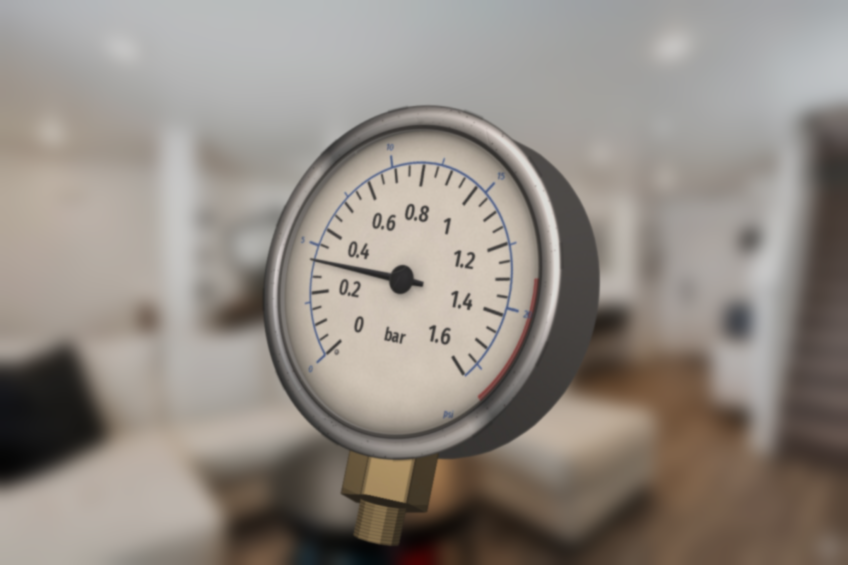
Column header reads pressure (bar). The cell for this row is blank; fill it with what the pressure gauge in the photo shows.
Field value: 0.3 bar
